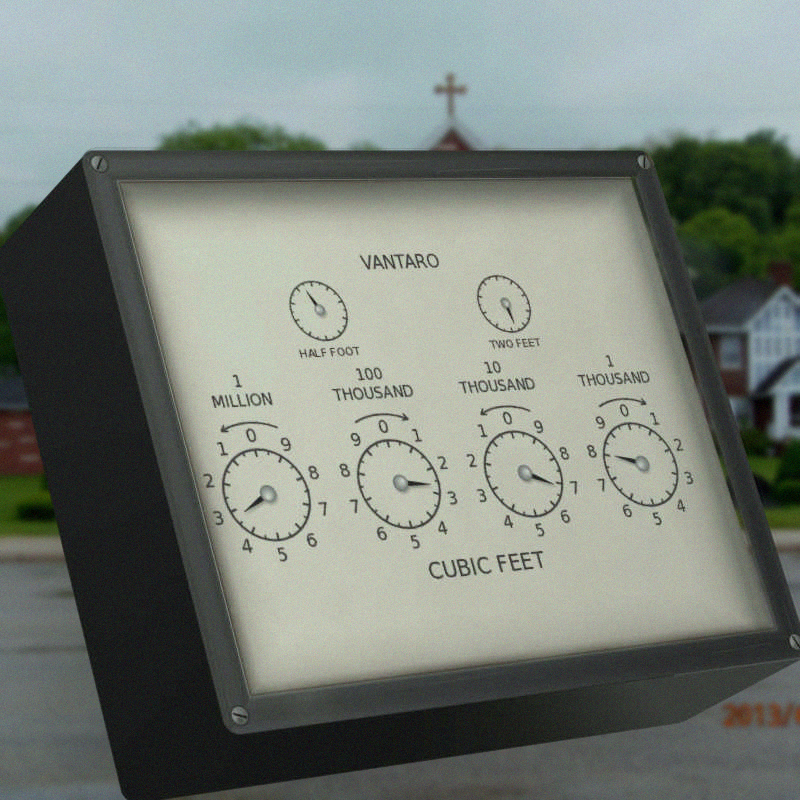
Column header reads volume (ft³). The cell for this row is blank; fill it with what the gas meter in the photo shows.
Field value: 326800 ft³
